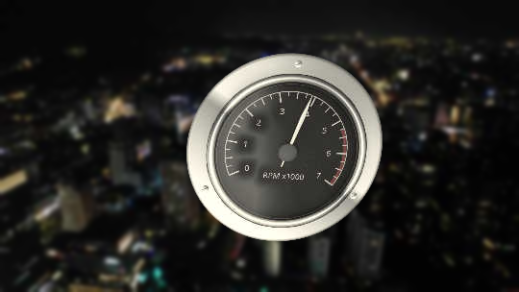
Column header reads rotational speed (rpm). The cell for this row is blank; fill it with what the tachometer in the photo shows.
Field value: 3875 rpm
